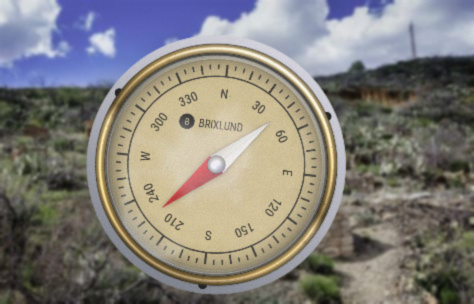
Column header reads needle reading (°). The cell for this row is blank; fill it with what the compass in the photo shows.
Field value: 225 °
